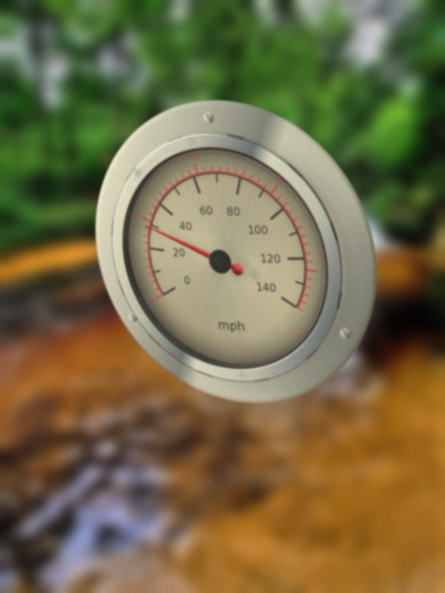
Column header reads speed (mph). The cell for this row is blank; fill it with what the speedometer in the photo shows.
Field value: 30 mph
